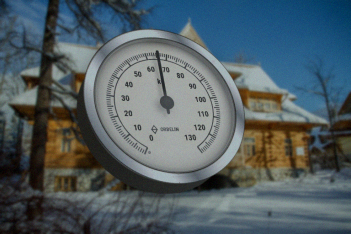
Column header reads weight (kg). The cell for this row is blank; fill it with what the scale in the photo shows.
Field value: 65 kg
